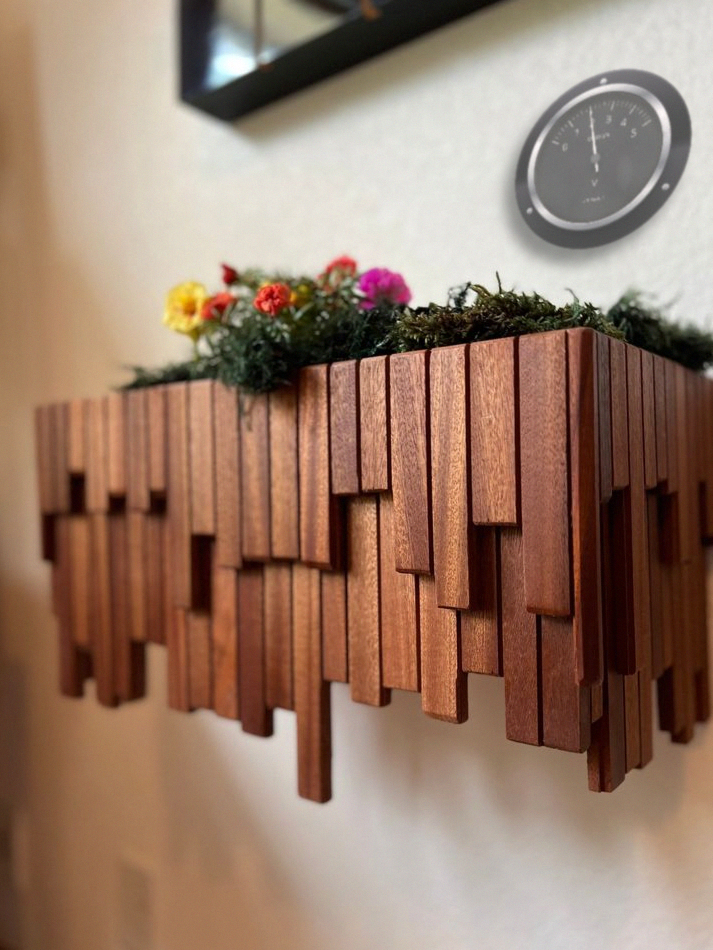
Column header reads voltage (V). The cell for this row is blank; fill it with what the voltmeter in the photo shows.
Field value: 2 V
